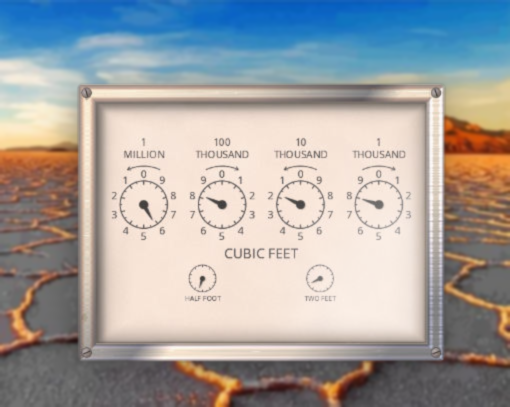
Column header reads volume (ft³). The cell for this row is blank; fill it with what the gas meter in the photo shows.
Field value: 581800 ft³
